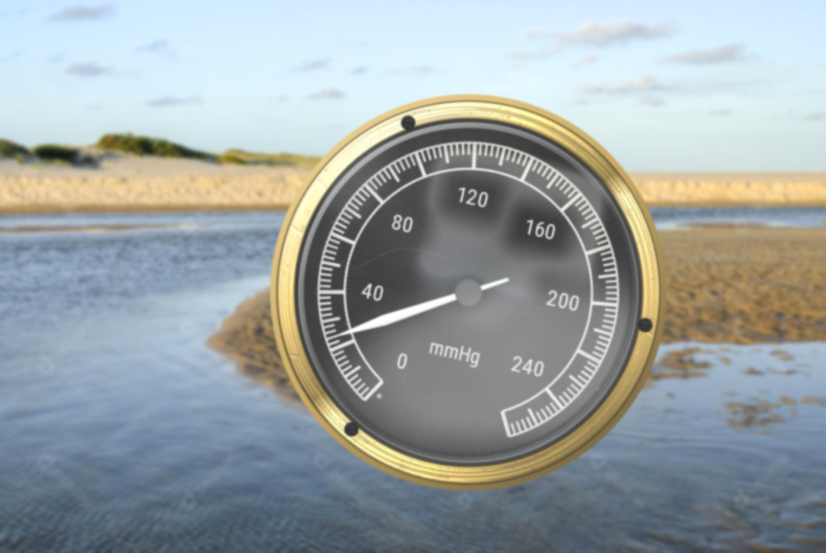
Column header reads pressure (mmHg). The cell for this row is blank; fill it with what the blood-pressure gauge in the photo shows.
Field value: 24 mmHg
